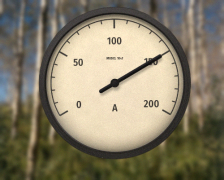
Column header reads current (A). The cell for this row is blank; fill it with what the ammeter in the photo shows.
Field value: 150 A
